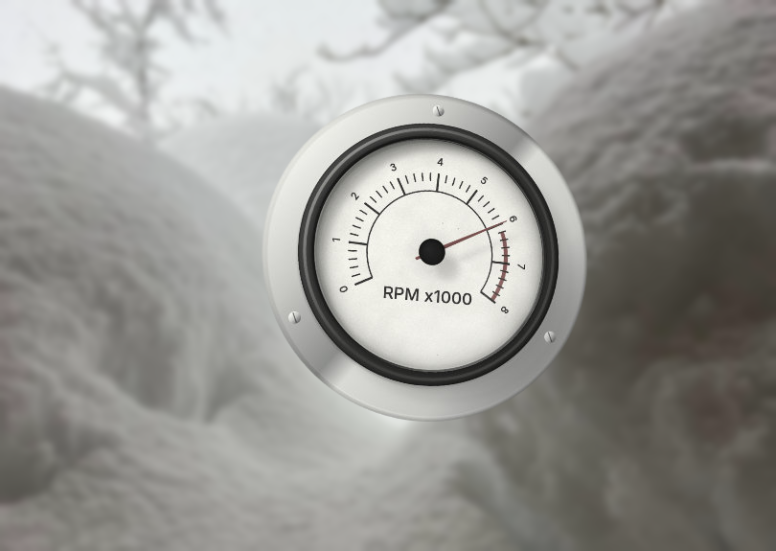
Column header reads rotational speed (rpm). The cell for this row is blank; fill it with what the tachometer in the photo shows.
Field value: 6000 rpm
